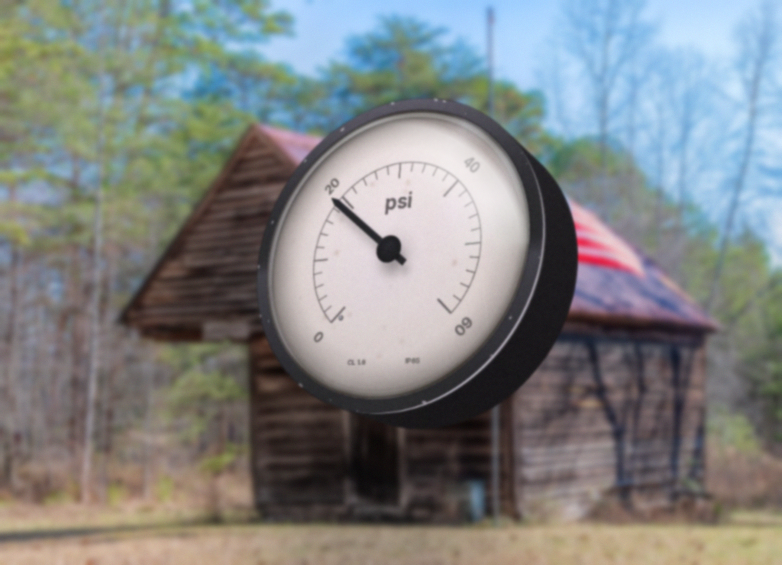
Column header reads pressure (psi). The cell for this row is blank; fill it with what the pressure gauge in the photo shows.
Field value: 19 psi
